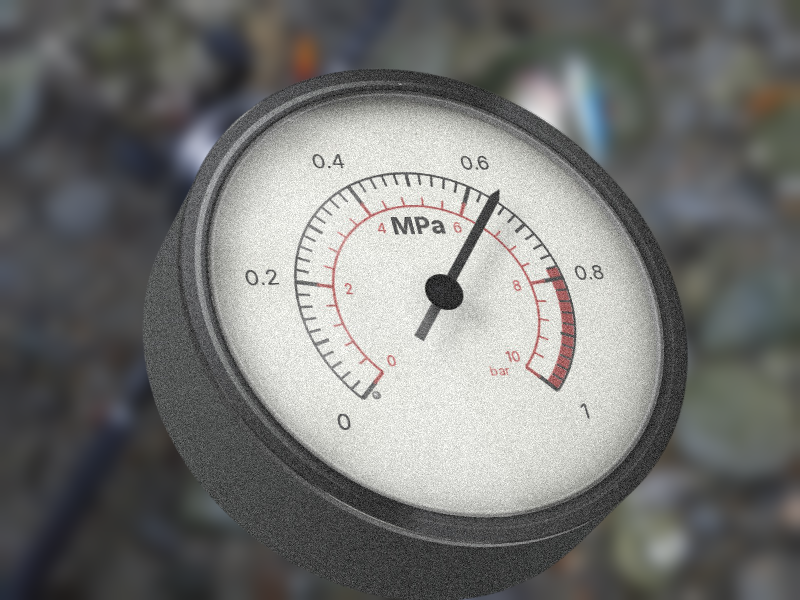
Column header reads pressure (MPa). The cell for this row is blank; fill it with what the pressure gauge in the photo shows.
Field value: 0.64 MPa
